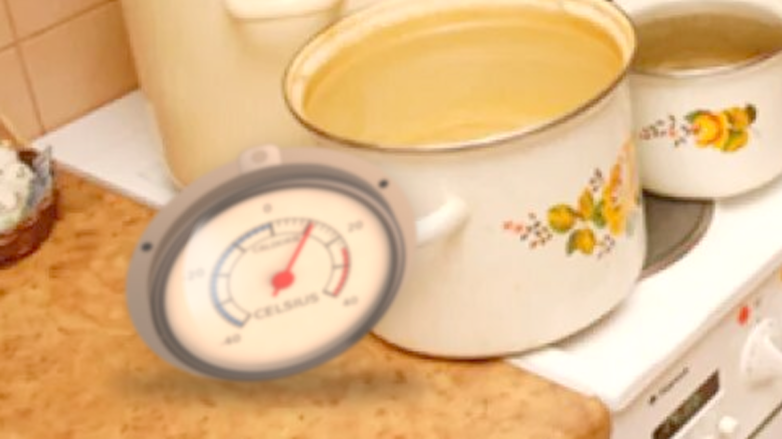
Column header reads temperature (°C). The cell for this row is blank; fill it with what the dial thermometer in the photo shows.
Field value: 10 °C
